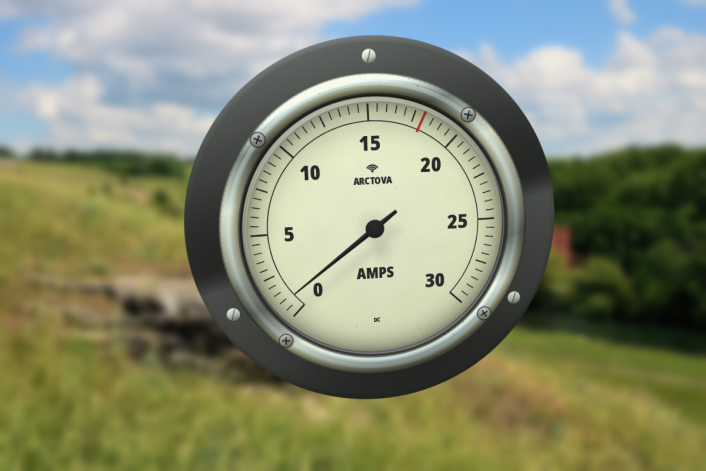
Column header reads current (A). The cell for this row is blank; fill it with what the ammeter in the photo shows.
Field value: 1 A
